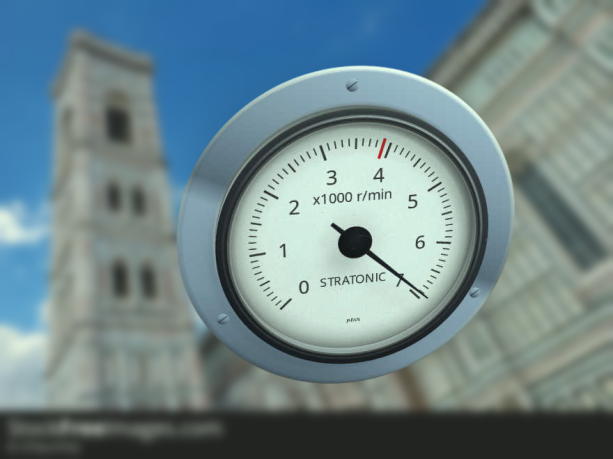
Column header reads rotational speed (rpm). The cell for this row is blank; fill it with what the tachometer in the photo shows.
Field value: 6900 rpm
